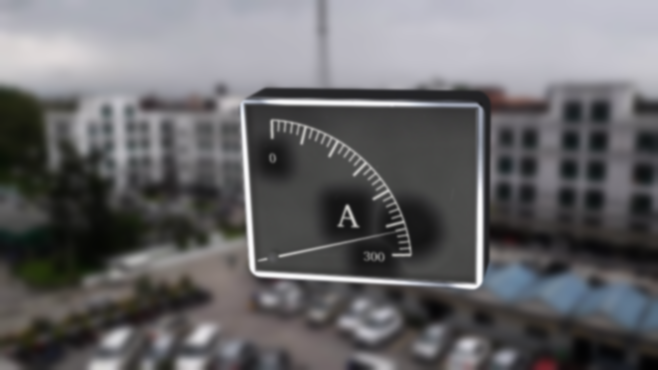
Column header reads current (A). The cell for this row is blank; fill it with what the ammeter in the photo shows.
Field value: 260 A
